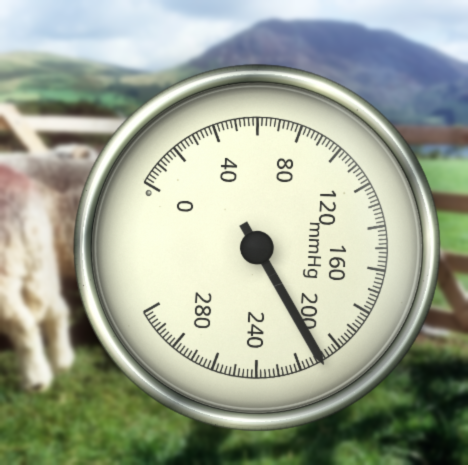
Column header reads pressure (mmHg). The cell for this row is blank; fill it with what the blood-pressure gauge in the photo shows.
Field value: 210 mmHg
